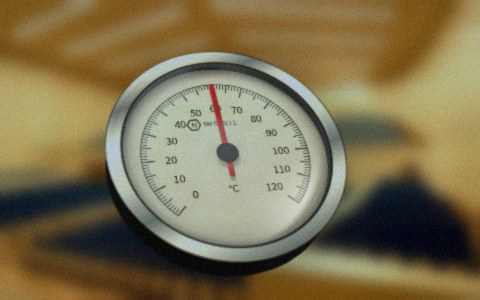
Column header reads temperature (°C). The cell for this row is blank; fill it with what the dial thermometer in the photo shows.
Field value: 60 °C
